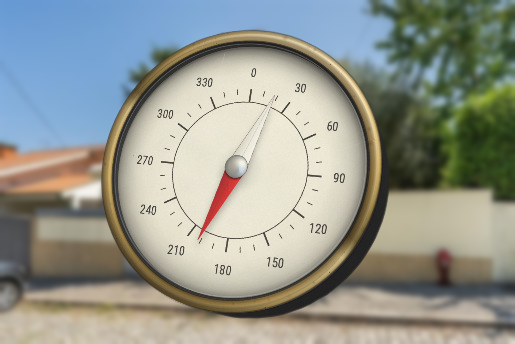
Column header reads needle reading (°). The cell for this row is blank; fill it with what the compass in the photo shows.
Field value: 200 °
